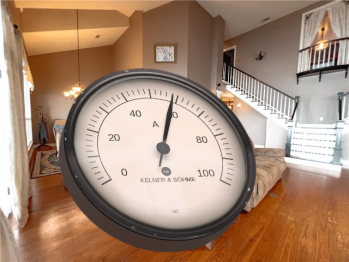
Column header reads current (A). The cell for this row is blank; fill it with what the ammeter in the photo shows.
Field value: 58 A
